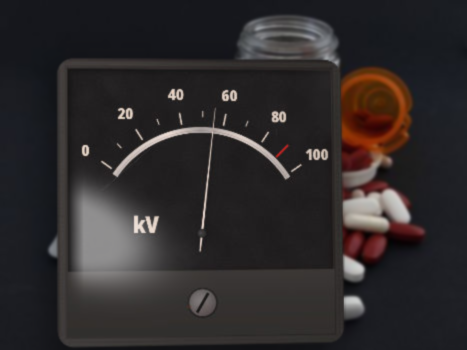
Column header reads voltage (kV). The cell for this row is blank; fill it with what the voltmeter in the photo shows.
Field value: 55 kV
